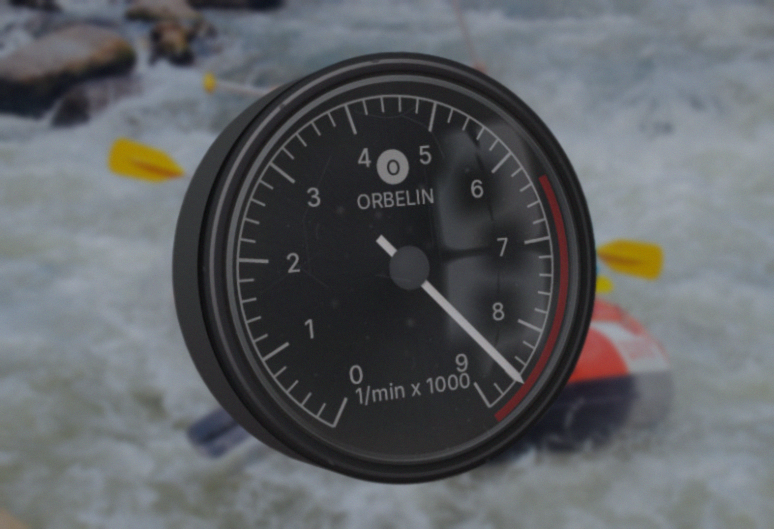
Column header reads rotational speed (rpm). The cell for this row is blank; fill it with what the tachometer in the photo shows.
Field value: 8600 rpm
